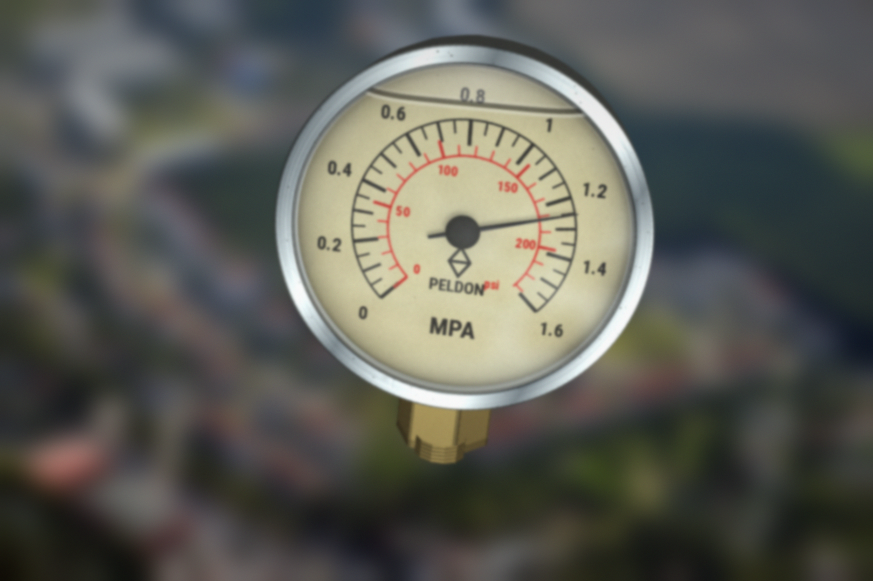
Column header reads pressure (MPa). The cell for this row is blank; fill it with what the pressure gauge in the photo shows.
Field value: 1.25 MPa
